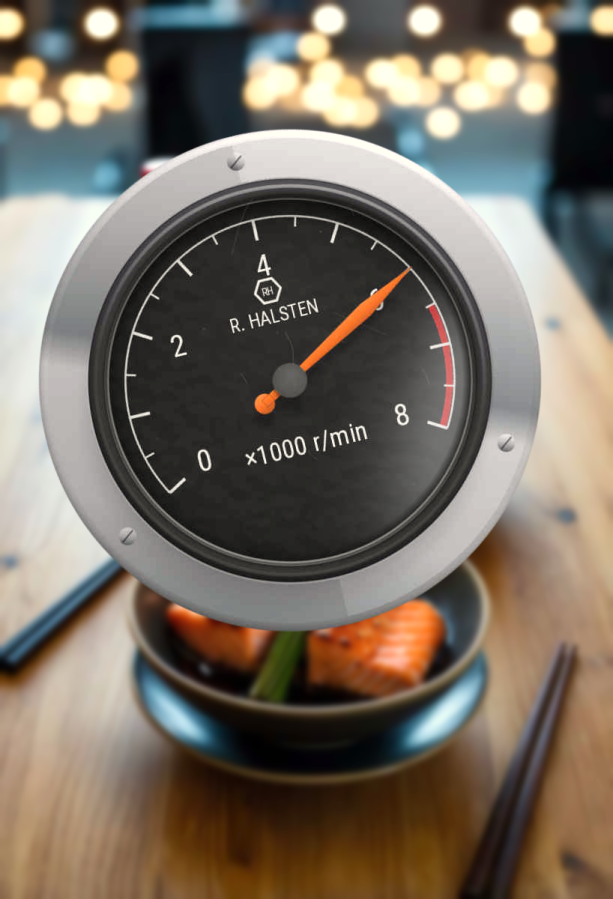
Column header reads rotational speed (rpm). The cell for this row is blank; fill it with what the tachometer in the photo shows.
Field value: 6000 rpm
